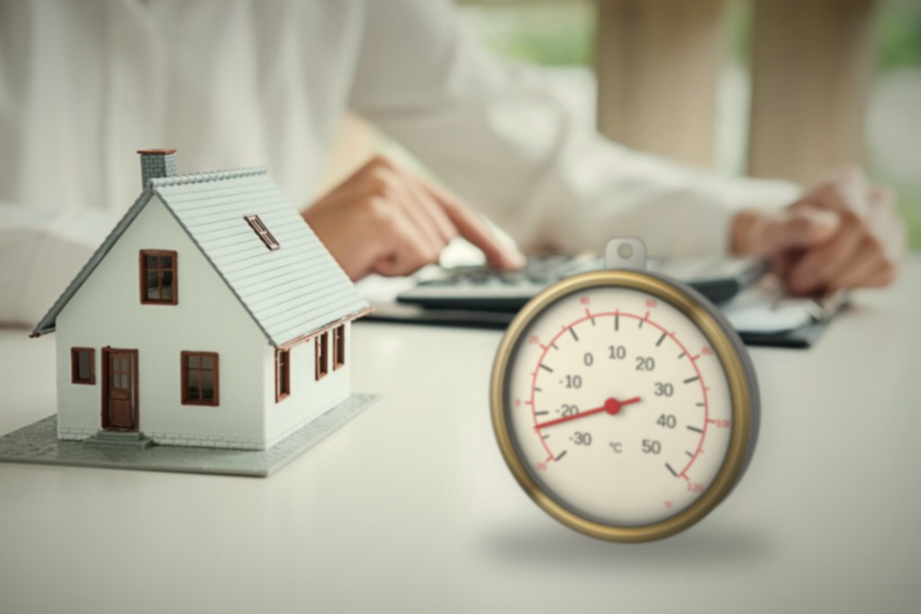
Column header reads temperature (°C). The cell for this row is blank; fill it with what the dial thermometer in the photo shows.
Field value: -22.5 °C
